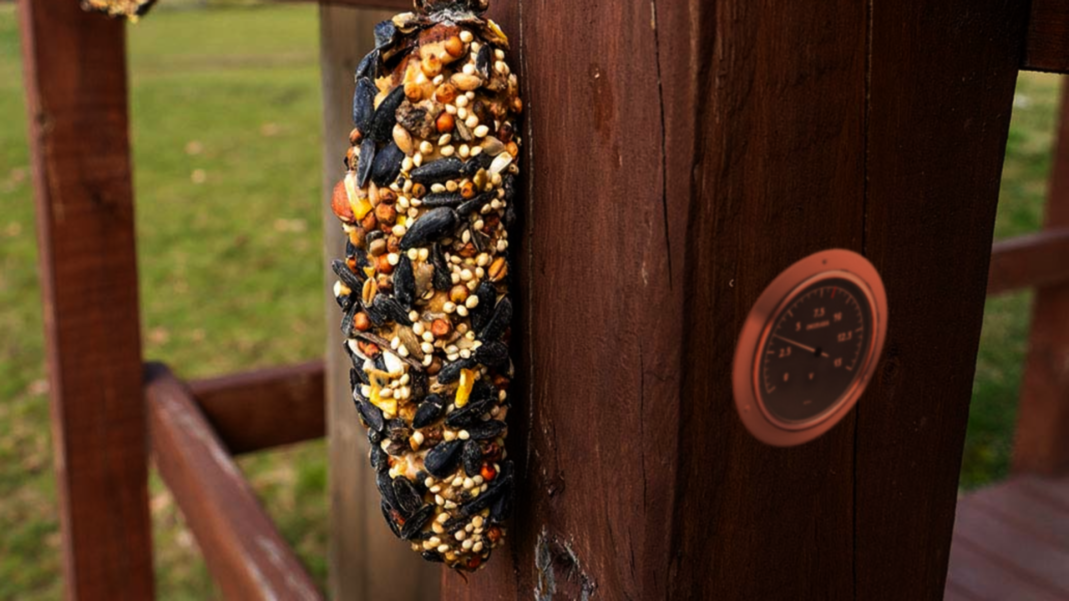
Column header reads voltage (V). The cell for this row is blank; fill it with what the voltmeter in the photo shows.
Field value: 3.5 V
